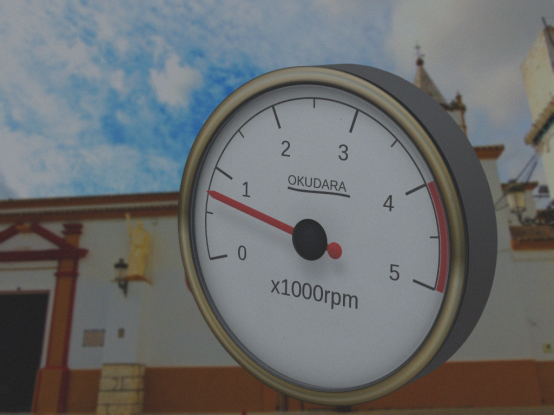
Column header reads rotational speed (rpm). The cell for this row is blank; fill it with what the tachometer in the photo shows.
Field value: 750 rpm
